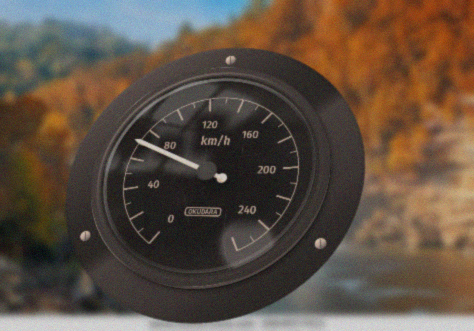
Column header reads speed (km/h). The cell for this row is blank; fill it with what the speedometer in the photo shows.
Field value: 70 km/h
